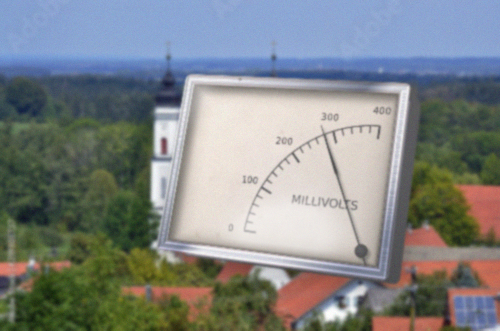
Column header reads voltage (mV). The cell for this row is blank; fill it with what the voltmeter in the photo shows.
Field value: 280 mV
